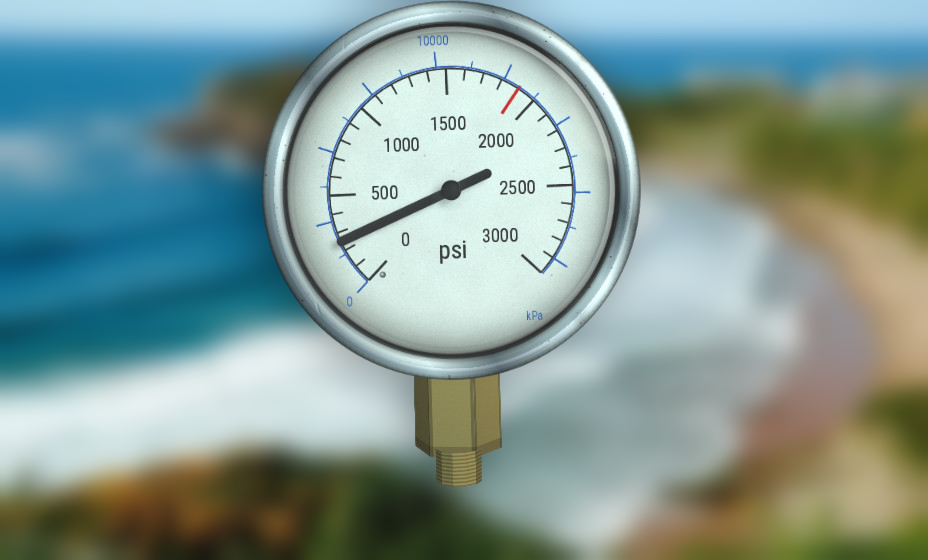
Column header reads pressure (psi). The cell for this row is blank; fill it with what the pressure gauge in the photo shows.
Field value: 250 psi
